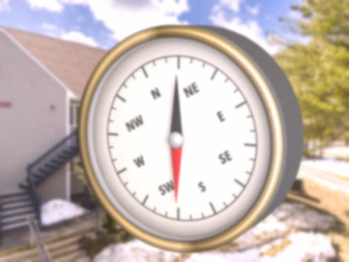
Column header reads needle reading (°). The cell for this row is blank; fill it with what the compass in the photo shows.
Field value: 210 °
